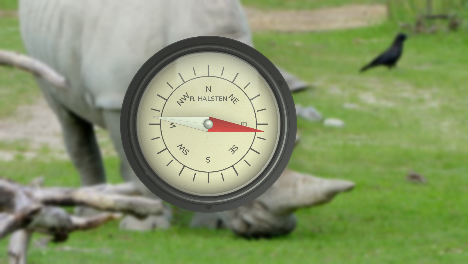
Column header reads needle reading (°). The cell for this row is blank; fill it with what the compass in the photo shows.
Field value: 97.5 °
